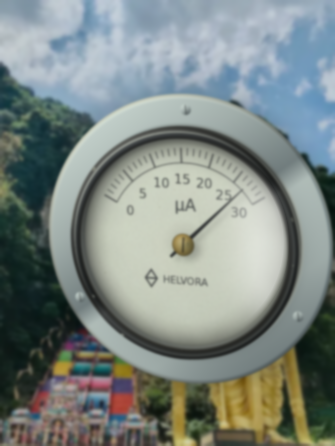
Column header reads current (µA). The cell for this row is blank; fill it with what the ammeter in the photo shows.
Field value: 27 µA
